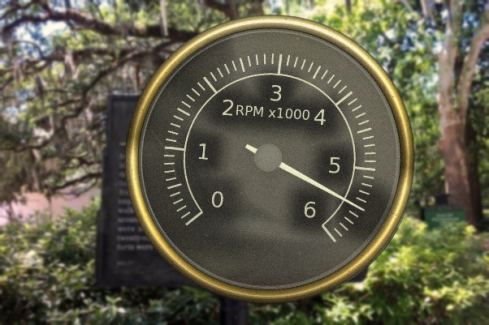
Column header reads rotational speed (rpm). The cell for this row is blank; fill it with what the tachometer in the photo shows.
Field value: 5500 rpm
